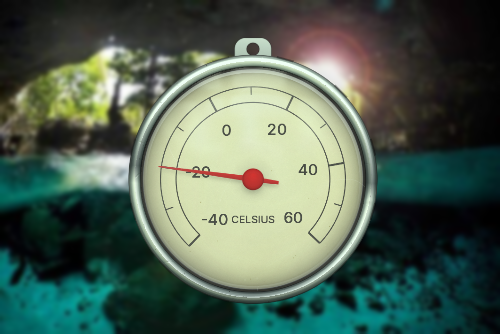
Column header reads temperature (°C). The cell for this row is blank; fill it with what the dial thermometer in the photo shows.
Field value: -20 °C
